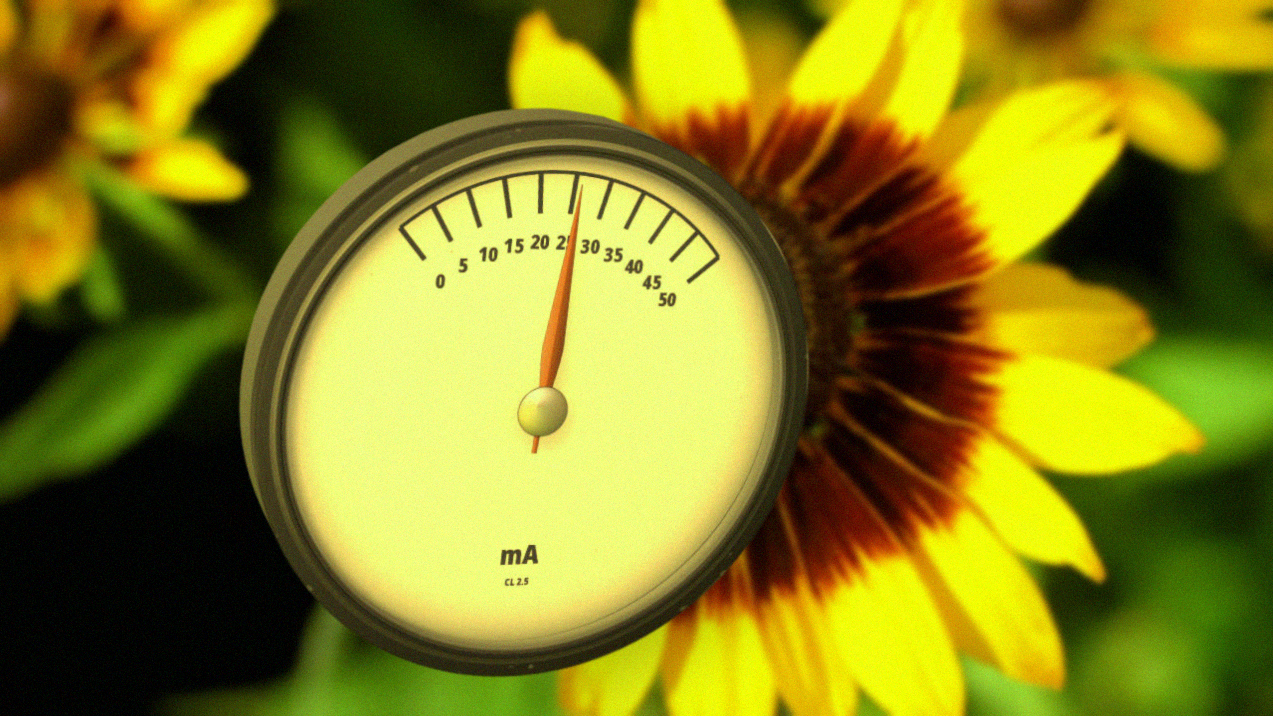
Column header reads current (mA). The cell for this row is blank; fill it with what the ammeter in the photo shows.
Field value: 25 mA
